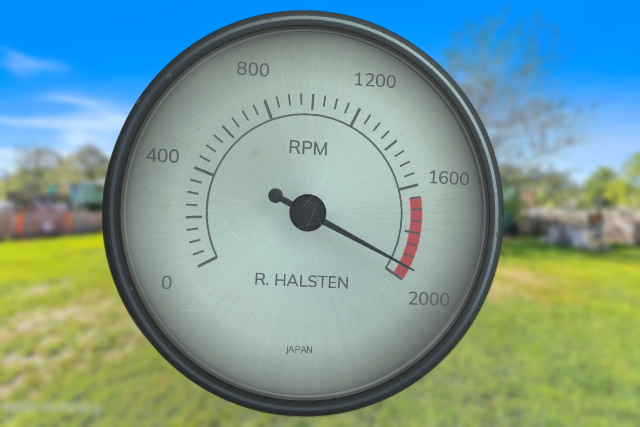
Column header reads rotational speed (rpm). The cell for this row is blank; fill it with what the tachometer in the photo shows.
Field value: 1950 rpm
